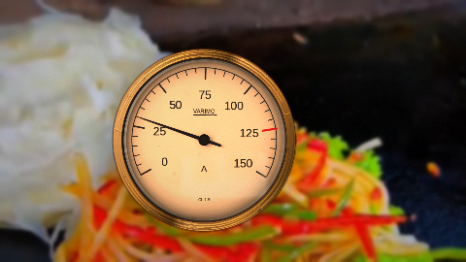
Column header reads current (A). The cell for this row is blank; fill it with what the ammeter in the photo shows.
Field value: 30 A
